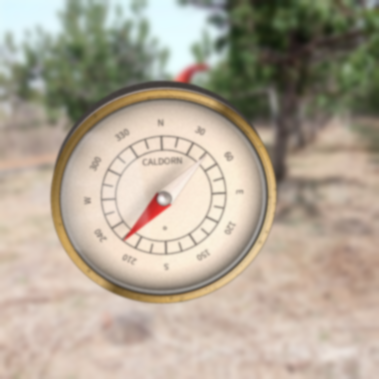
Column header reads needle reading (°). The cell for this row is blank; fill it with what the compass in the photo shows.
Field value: 225 °
